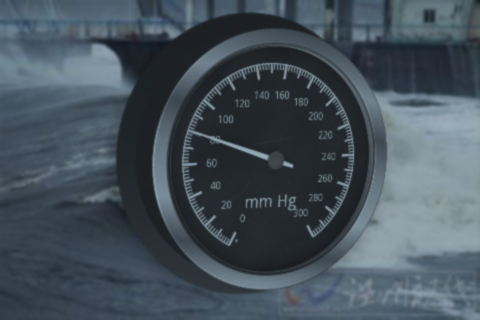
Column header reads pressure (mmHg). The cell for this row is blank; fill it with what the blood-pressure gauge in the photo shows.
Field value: 80 mmHg
